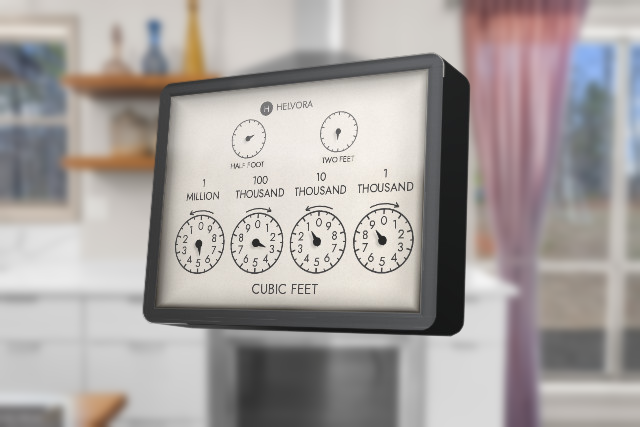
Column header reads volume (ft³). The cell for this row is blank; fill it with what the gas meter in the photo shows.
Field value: 530900 ft³
